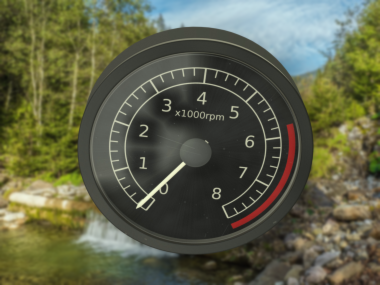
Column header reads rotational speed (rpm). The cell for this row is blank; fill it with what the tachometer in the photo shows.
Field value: 200 rpm
